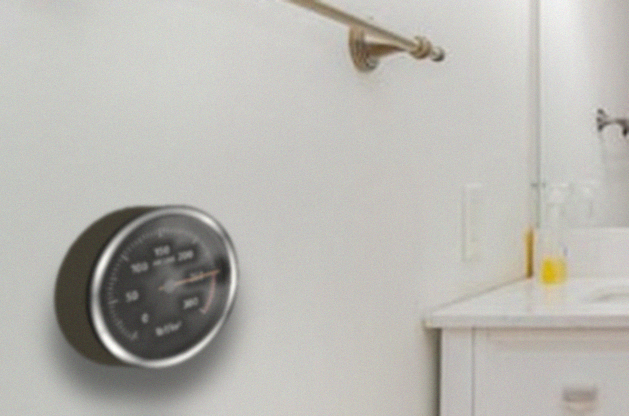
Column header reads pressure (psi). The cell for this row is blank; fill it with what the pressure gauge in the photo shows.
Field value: 250 psi
